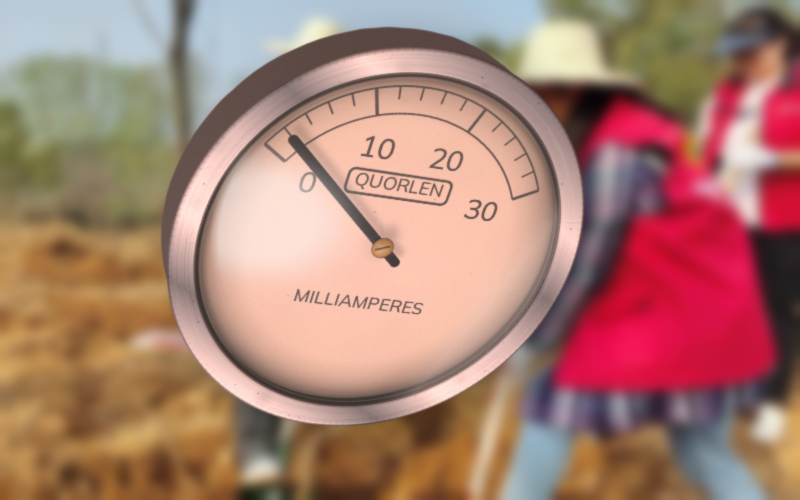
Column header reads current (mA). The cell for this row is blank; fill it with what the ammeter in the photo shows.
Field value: 2 mA
